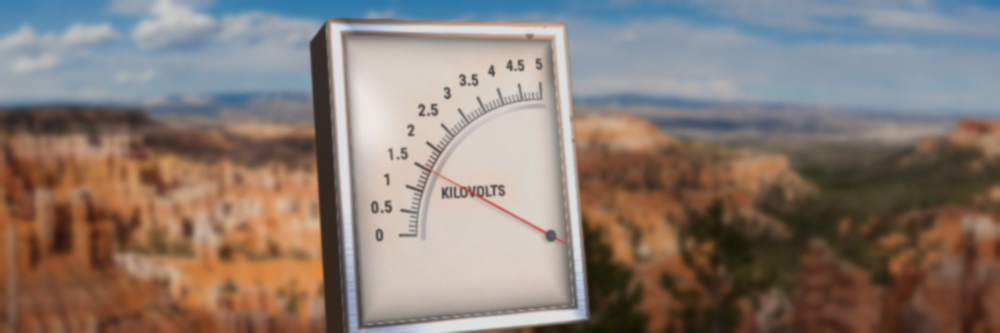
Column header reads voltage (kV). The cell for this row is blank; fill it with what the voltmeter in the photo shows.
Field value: 1.5 kV
